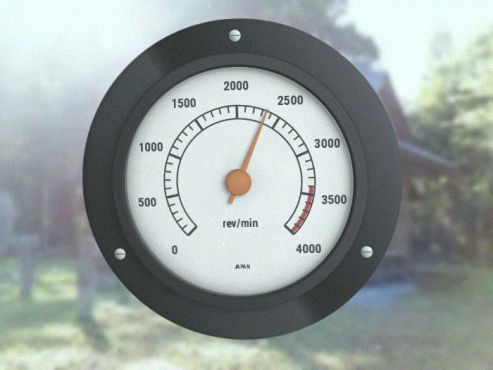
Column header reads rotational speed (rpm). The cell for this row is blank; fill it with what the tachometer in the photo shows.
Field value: 2350 rpm
